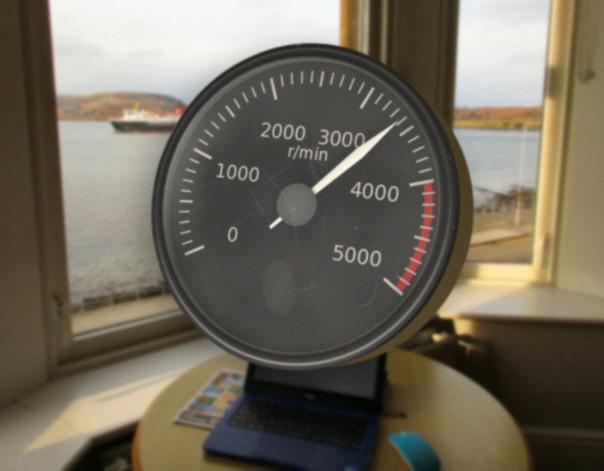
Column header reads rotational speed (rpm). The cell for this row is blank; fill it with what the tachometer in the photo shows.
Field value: 3400 rpm
